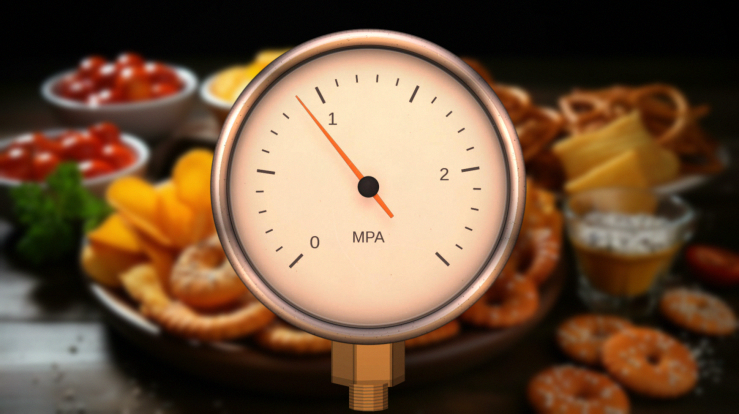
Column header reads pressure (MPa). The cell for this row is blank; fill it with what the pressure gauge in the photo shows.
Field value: 0.9 MPa
